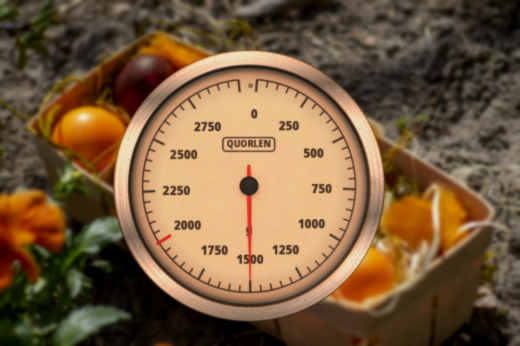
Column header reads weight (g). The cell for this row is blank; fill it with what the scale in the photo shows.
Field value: 1500 g
